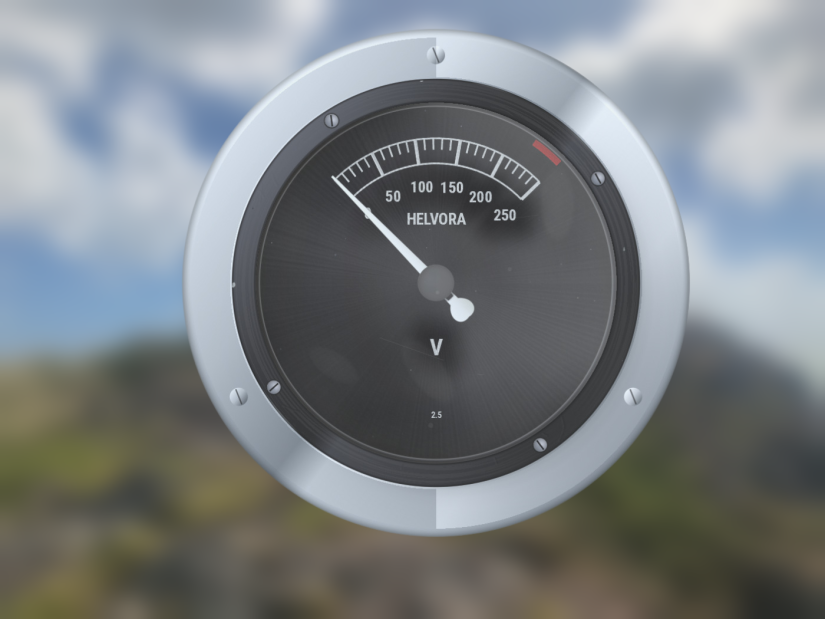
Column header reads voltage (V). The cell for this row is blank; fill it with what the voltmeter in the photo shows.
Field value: 0 V
